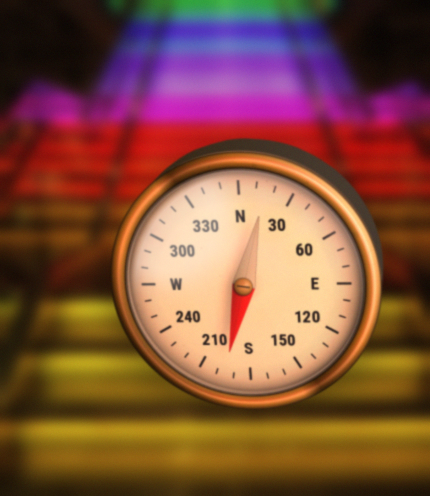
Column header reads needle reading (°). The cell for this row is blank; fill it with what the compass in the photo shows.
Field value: 195 °
